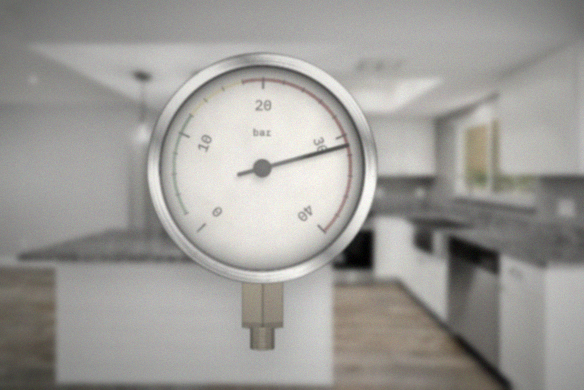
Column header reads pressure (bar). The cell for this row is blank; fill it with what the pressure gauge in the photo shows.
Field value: 31 bar
